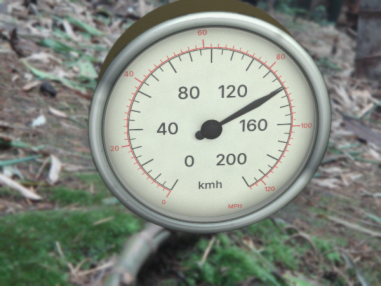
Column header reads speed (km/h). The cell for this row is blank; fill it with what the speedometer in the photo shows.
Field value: 140 km/h
